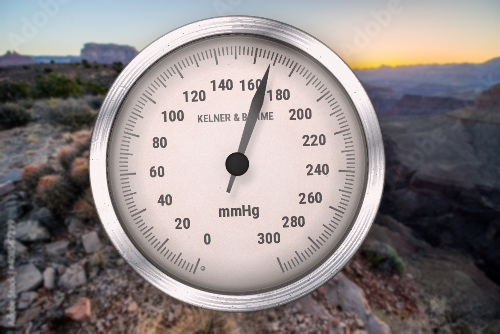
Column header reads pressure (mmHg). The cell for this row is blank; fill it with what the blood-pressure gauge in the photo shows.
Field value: 168 mmHg
